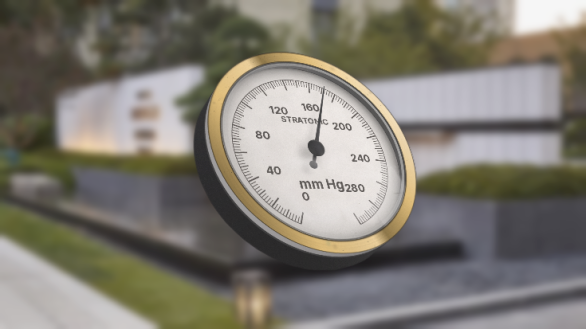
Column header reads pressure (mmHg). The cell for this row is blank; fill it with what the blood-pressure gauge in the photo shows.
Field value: 170 mmHg
